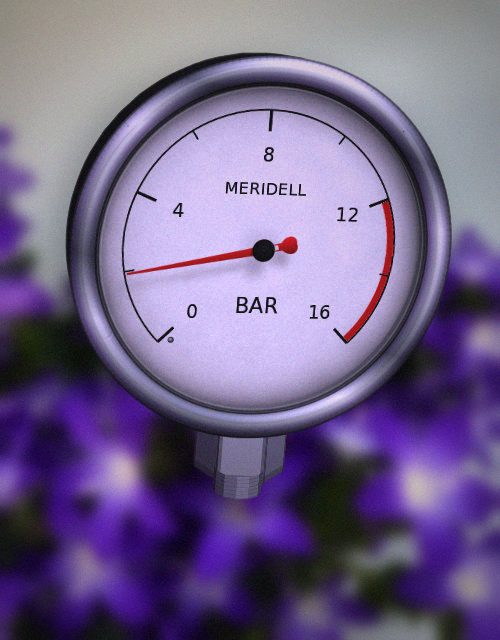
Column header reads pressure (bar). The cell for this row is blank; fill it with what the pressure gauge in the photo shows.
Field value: 2 bar
